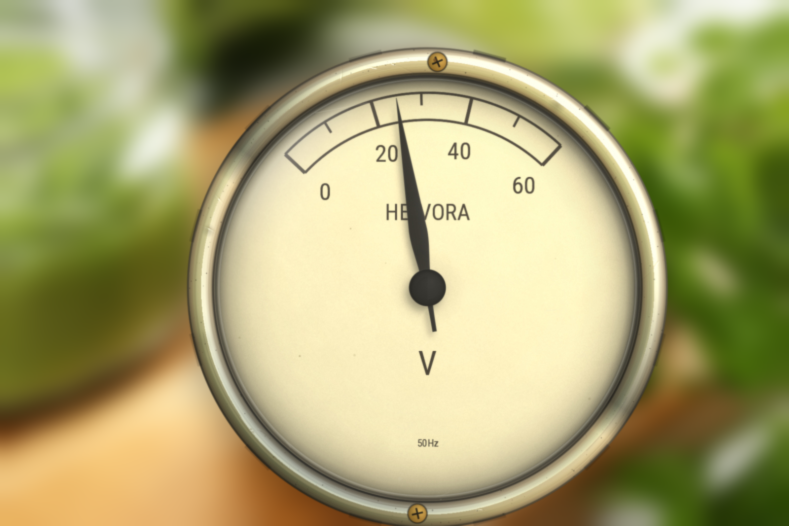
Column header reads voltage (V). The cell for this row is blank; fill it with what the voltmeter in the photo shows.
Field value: 25 V
